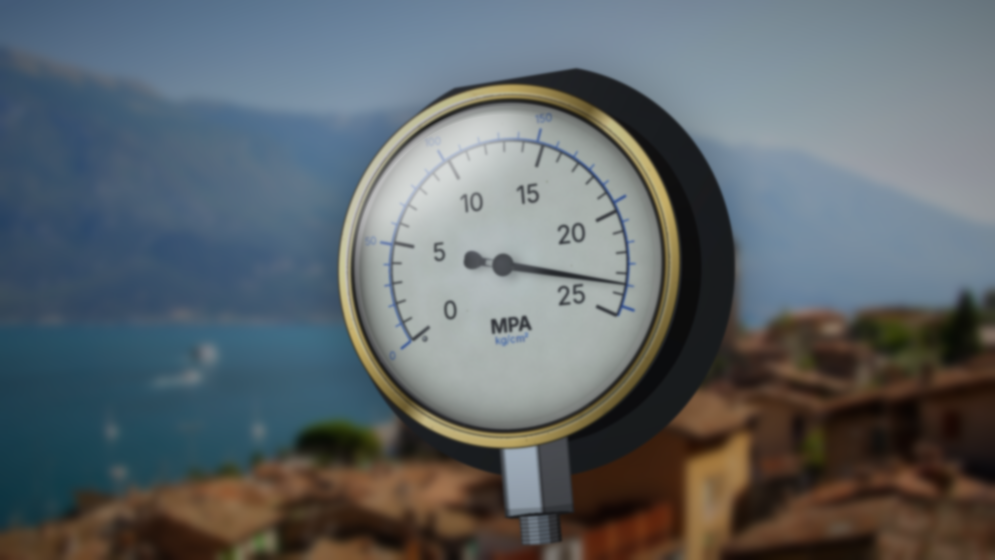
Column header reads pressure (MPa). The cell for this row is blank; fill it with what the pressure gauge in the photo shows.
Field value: 23.5 MPa
